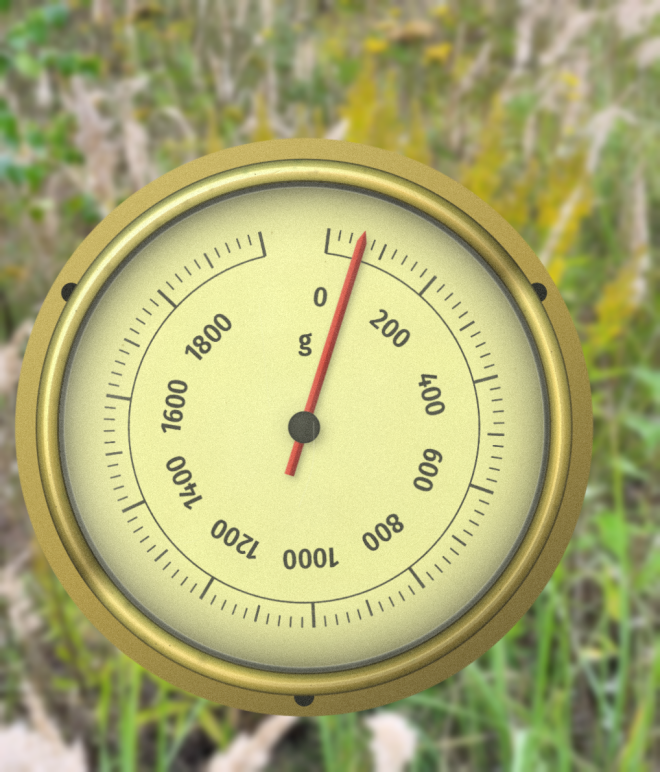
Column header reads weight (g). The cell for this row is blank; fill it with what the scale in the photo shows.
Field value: 60 g
